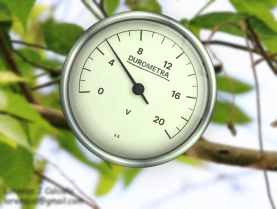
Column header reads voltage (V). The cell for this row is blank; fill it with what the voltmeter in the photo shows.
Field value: 5 V
